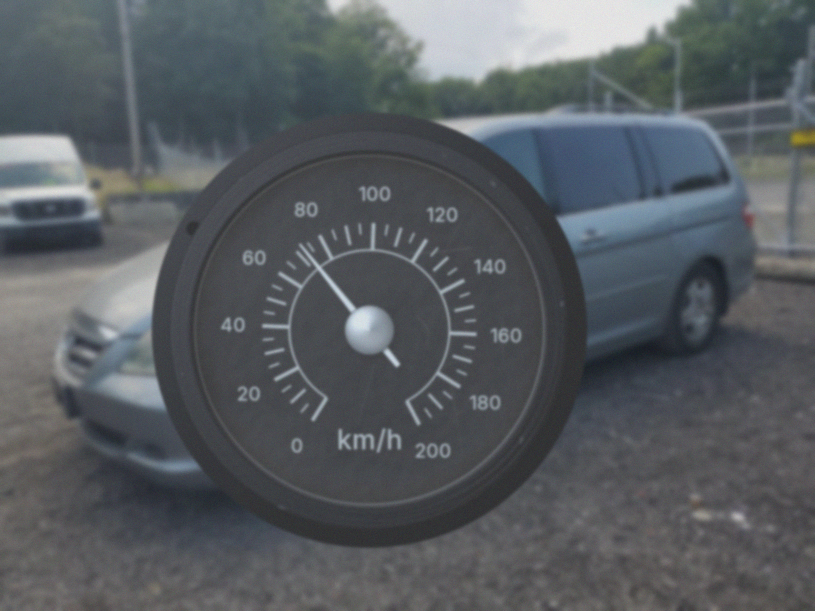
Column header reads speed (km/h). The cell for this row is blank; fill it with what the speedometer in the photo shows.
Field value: 72.5 km/h
